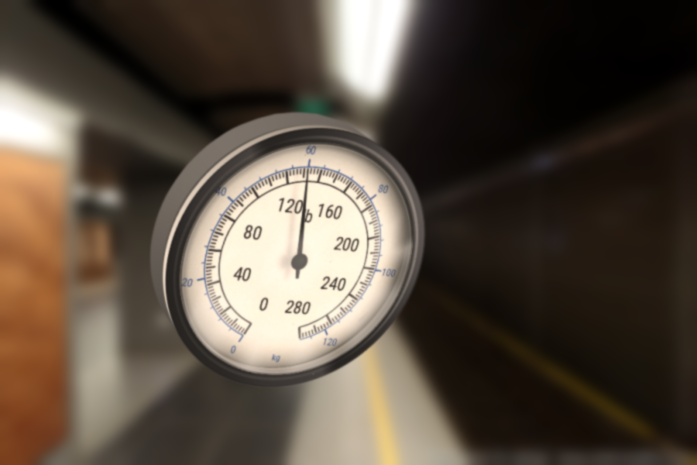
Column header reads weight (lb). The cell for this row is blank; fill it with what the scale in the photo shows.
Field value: 130 lb
